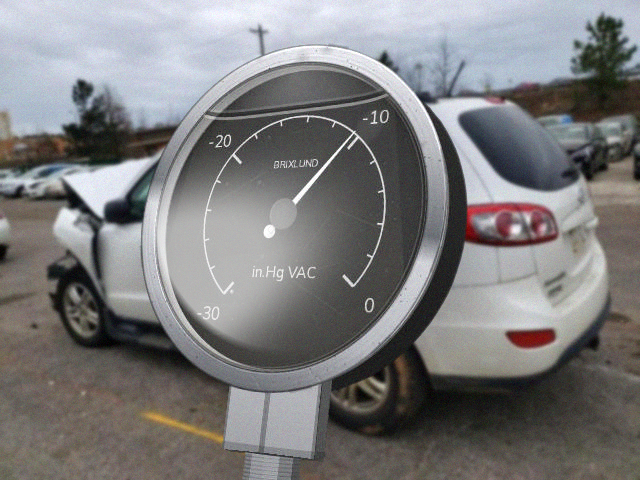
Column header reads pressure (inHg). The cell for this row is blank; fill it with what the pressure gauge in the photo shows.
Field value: -10 inHg
